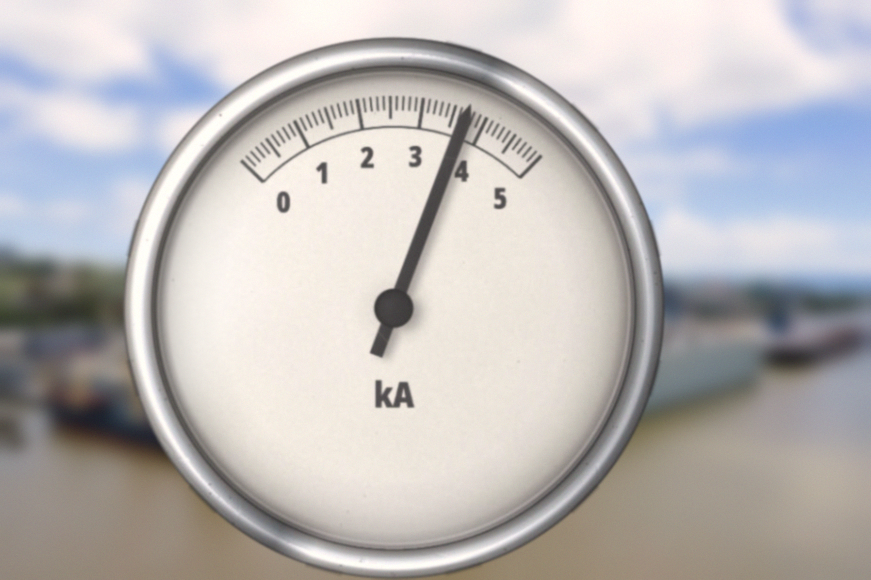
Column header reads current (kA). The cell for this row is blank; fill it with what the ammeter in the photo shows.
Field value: 3.7 kA
